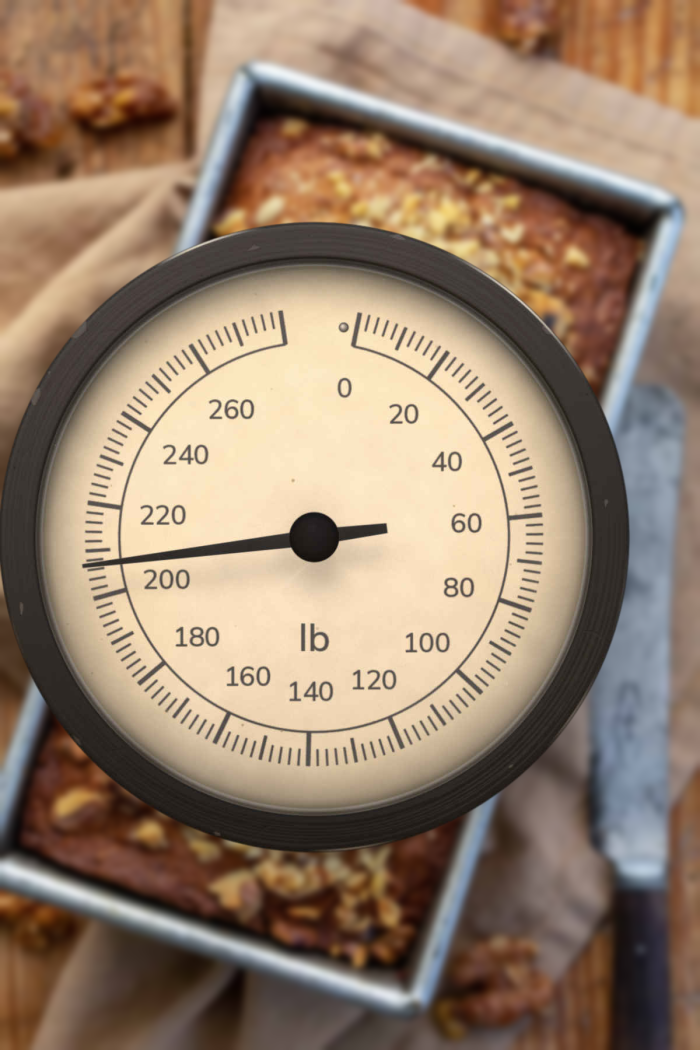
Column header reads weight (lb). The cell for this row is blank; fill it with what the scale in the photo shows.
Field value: 207 lb
